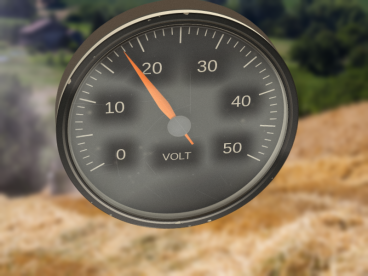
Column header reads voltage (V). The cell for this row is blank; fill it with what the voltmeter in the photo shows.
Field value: 18 V
